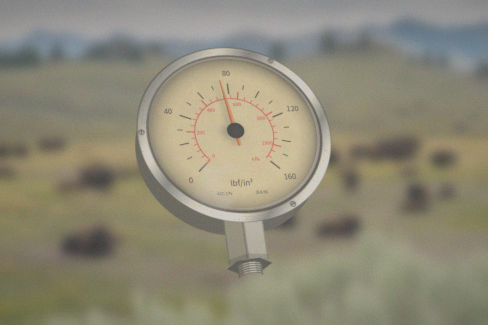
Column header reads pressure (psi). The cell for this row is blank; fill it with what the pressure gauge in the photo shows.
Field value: 75 psi
